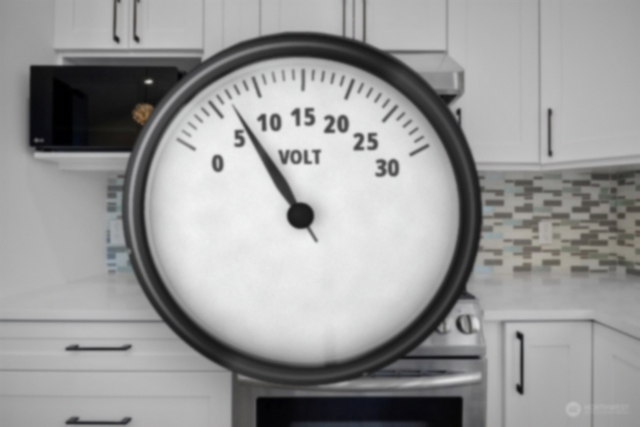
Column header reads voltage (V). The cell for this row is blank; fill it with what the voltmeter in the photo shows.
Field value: 7 V
